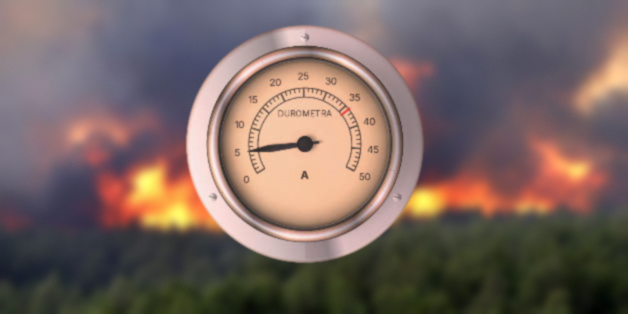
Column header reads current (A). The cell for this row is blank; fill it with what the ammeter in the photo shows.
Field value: 5 A
